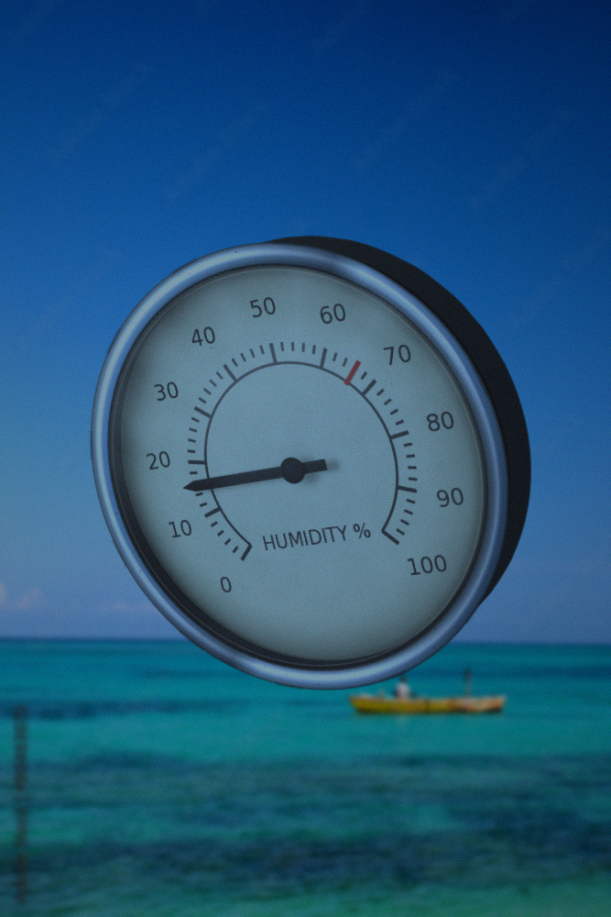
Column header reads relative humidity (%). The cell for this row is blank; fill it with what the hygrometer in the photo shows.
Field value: 16 %
